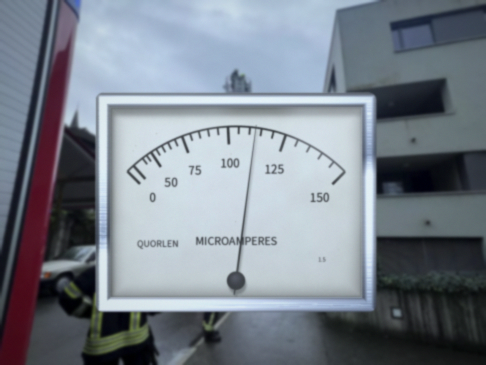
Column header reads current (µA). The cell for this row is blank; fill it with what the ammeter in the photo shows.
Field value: 112.5 µA
